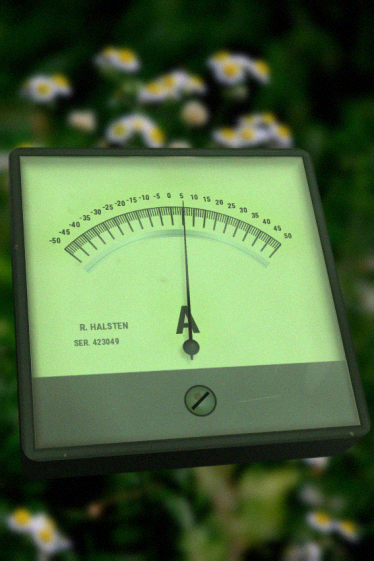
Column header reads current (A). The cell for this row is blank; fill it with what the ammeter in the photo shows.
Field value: 5 A
